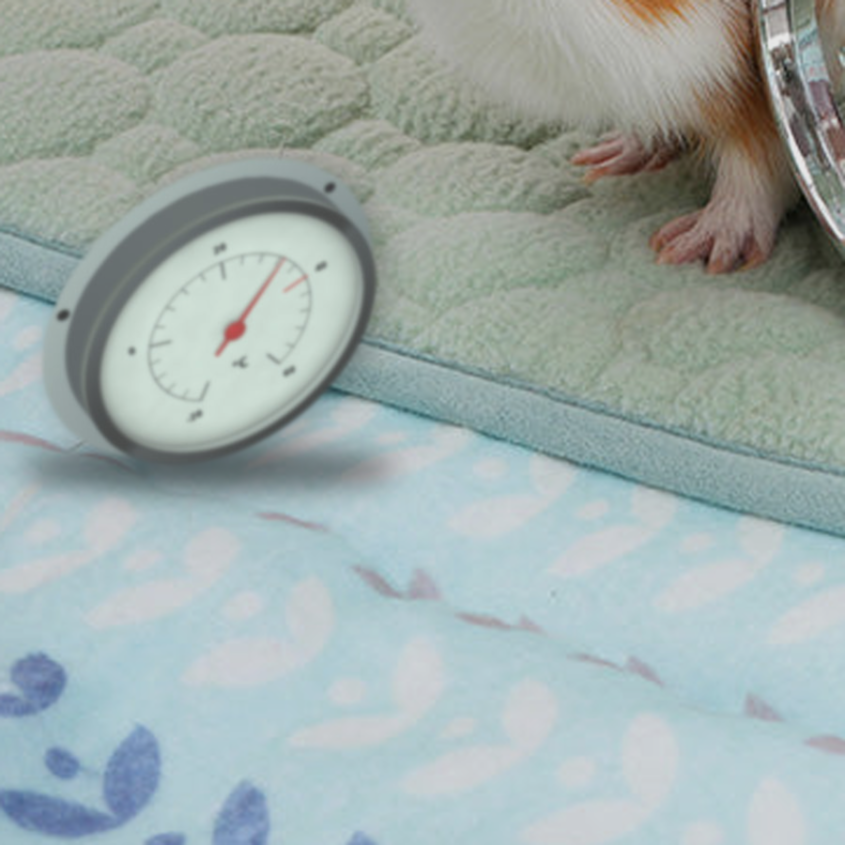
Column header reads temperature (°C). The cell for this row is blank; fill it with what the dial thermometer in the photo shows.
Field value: 32 °C
